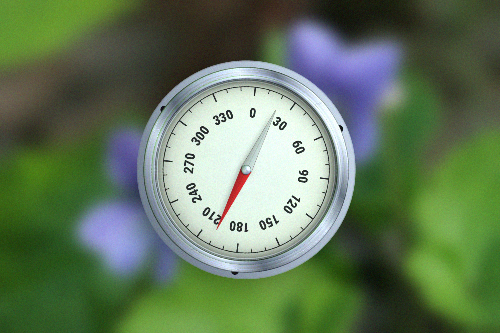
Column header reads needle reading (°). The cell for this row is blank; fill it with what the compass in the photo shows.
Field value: 200 °
